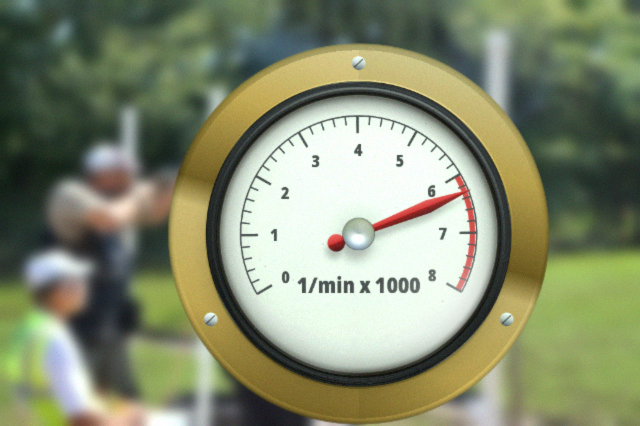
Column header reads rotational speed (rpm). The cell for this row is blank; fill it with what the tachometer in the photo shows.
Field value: 6300 rpm
